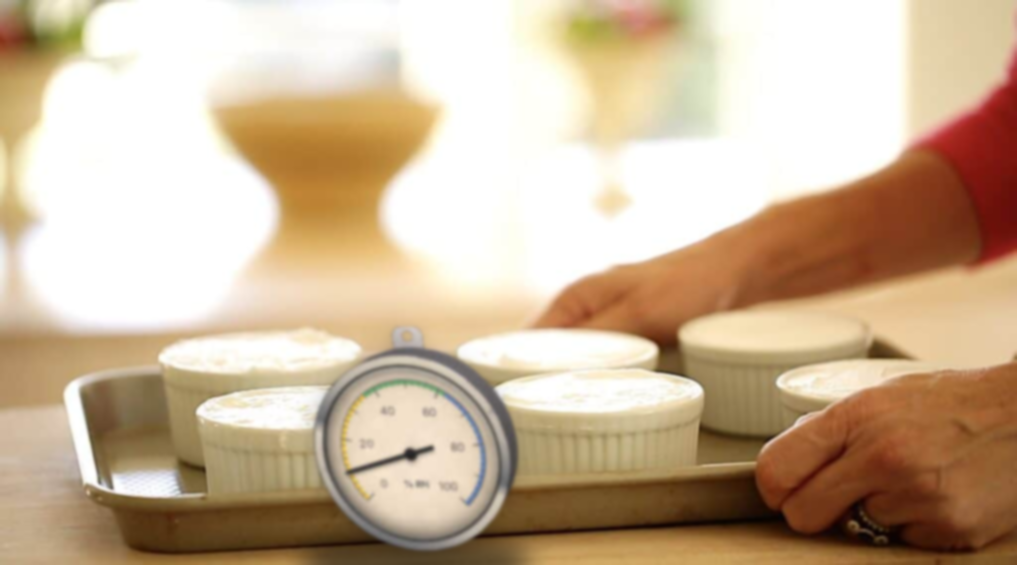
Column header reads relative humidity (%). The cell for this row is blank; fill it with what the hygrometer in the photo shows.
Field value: 10 %
